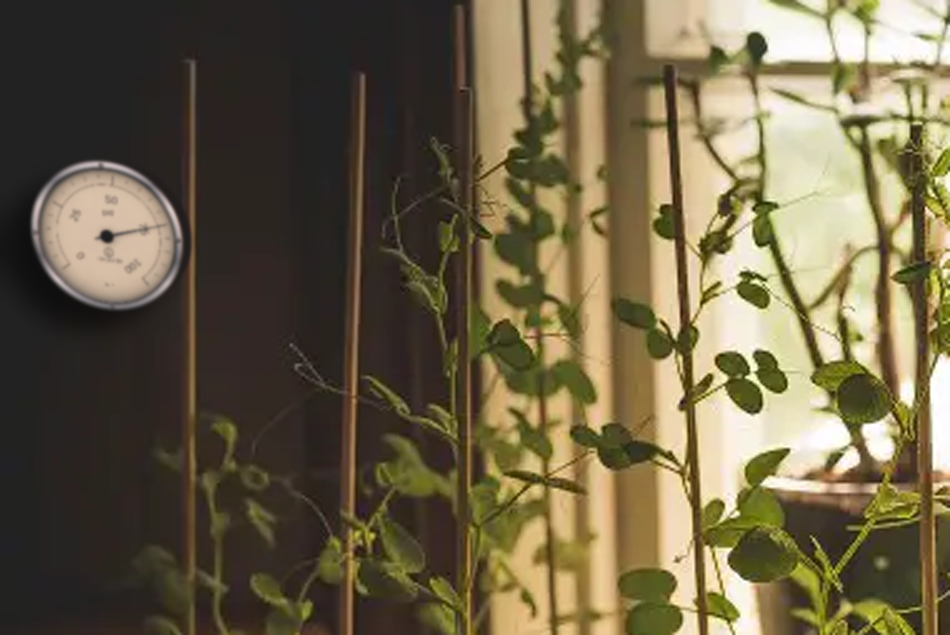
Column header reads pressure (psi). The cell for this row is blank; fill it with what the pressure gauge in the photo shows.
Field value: 75 psi
